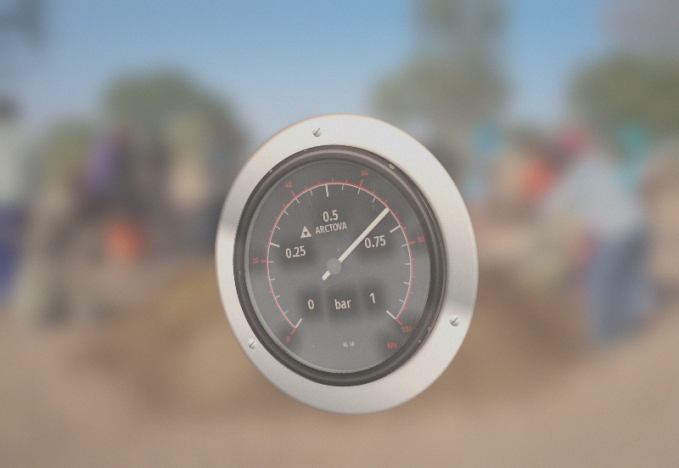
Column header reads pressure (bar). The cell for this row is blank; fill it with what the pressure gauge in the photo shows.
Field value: 0.7 bar
